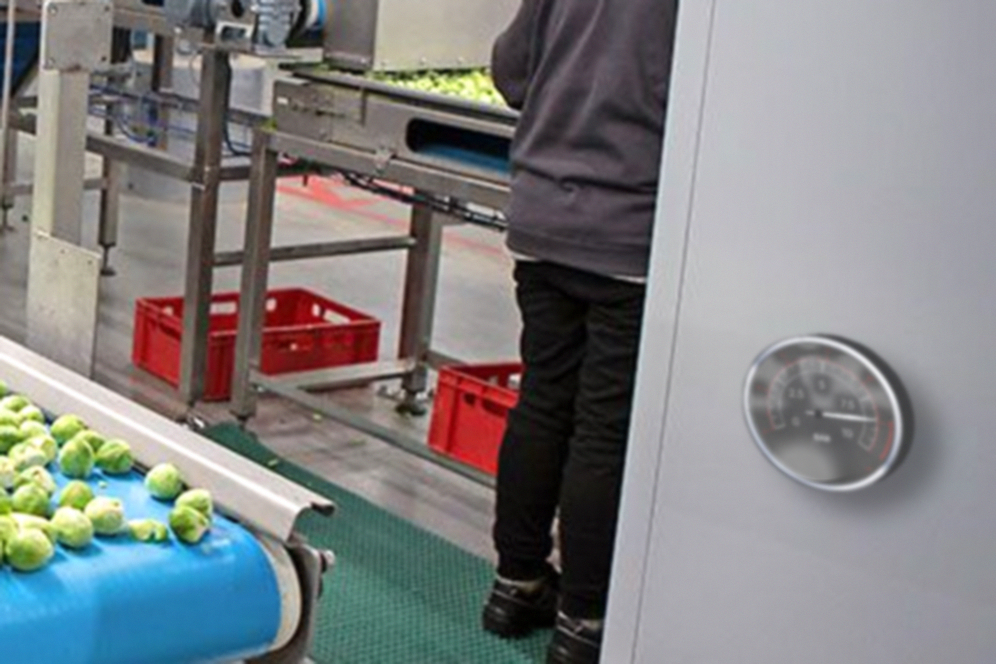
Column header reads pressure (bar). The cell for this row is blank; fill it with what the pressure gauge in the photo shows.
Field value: 8.5 bar
